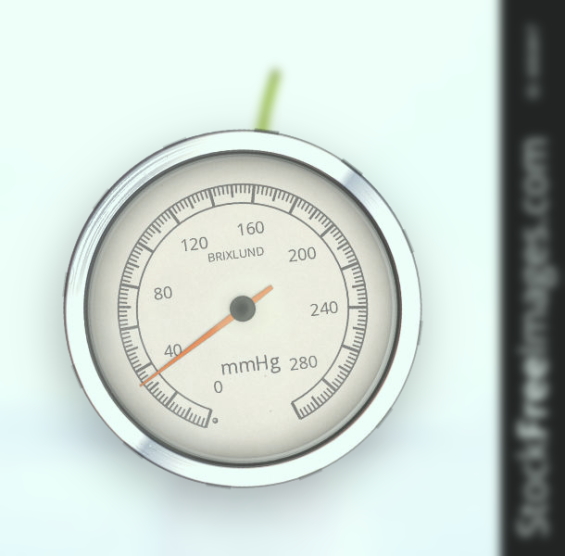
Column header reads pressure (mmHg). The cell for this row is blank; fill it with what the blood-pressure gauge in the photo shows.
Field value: 34 mmHg
